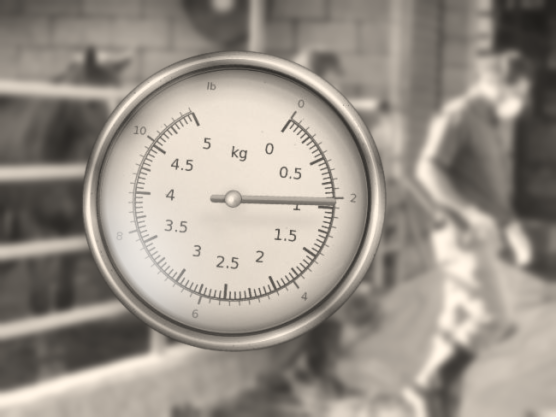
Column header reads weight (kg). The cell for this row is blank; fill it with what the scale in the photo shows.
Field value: 0.95 kg
